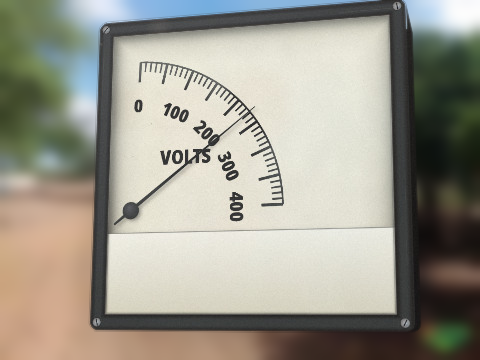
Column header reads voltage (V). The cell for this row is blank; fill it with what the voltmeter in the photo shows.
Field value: 230 V
